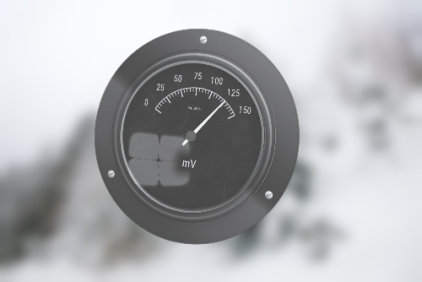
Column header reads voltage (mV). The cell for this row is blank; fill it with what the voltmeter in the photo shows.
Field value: 125 mV
